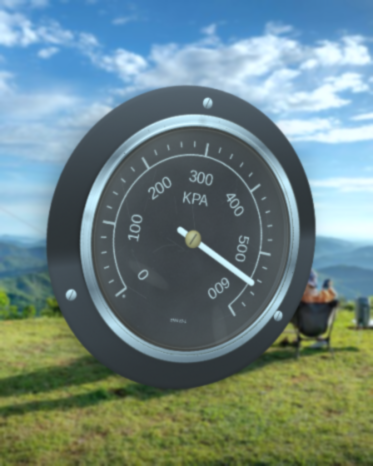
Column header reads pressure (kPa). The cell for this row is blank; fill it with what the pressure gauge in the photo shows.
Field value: 550 kPa
